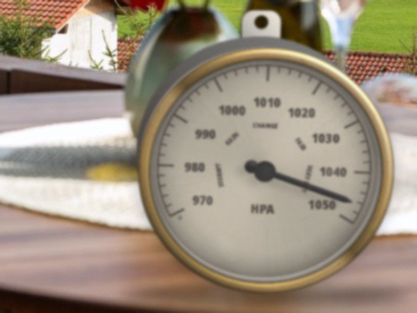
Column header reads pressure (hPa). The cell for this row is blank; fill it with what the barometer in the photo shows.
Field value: 1046 hPa
